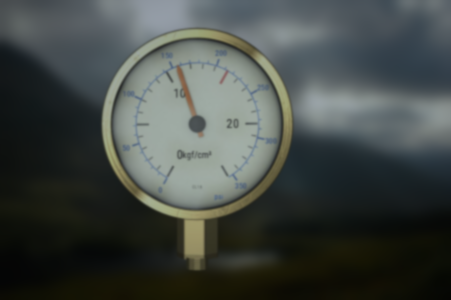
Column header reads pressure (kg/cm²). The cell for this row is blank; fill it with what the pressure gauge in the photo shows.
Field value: 11 kg/cm²
